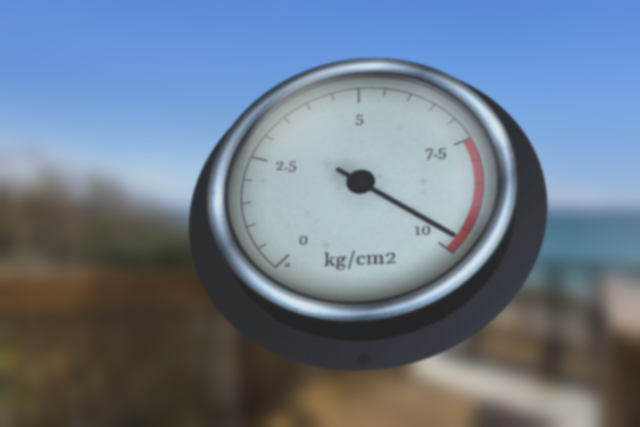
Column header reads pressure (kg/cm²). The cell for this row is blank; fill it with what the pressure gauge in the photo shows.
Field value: 9.75 kg/cm²
